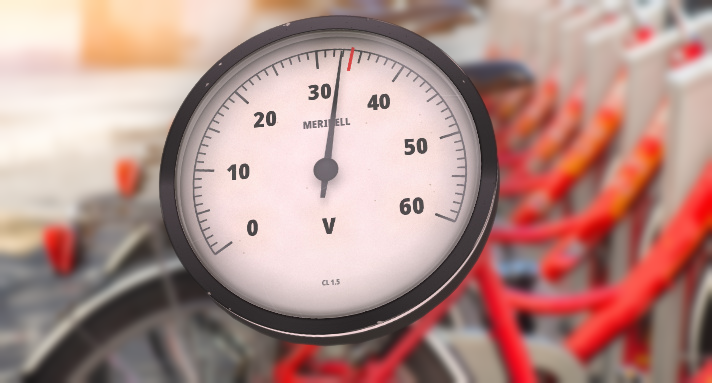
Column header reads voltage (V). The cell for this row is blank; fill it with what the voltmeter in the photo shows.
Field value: 33 V
